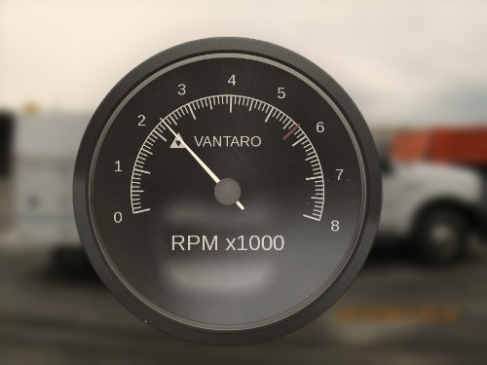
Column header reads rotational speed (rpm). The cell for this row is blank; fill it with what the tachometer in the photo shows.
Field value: 2300 rpm
